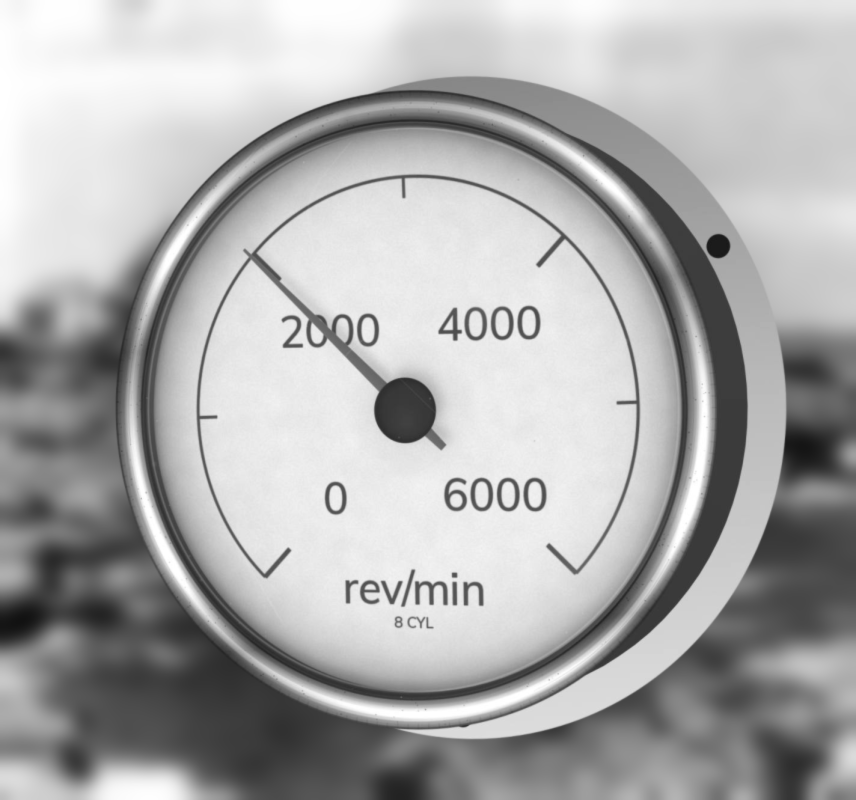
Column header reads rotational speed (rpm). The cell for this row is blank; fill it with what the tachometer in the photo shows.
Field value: 2000 rpm
